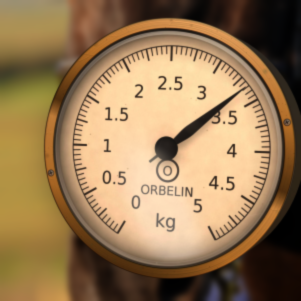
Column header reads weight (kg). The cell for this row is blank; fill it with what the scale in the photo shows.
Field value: 3.35 kg
